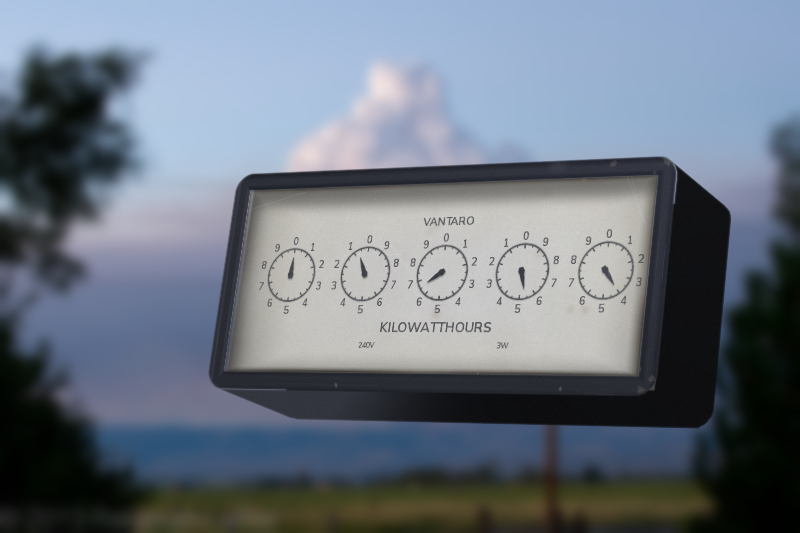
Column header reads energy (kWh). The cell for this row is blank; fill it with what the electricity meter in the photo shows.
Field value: 654 kWh
